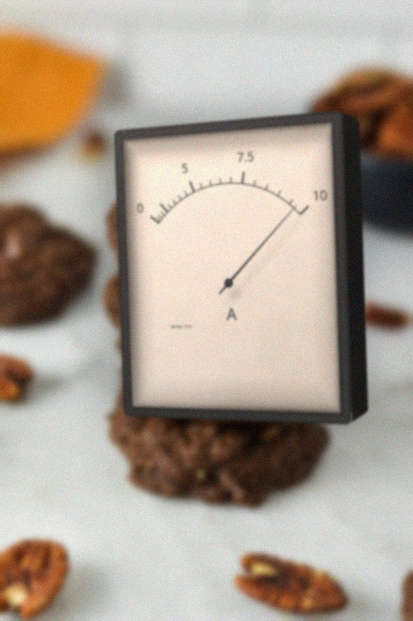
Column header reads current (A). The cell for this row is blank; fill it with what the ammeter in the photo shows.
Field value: 9.75 A
